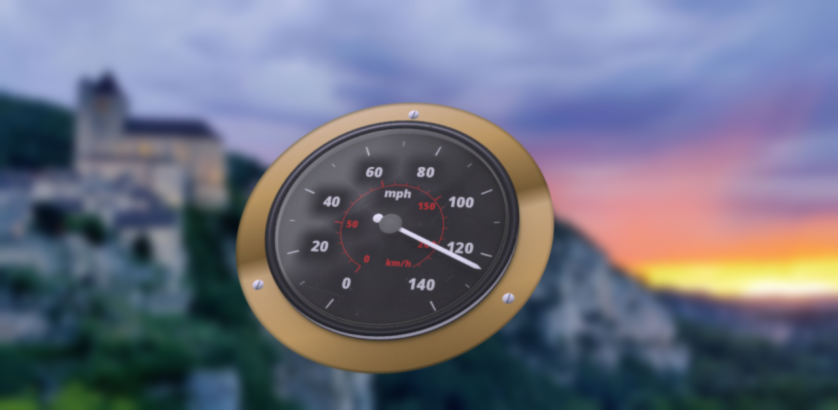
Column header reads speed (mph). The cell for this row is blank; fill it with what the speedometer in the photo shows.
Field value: 125 mph
